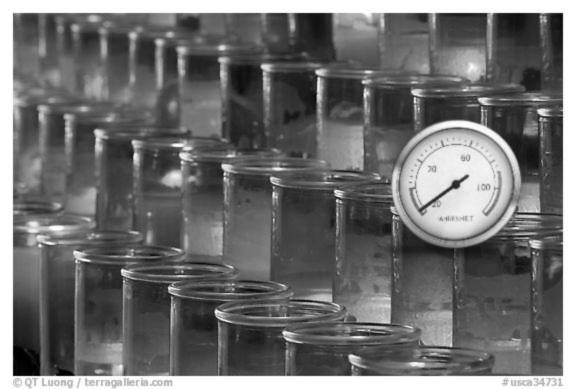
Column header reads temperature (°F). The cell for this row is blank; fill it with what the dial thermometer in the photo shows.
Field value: -16 °F
